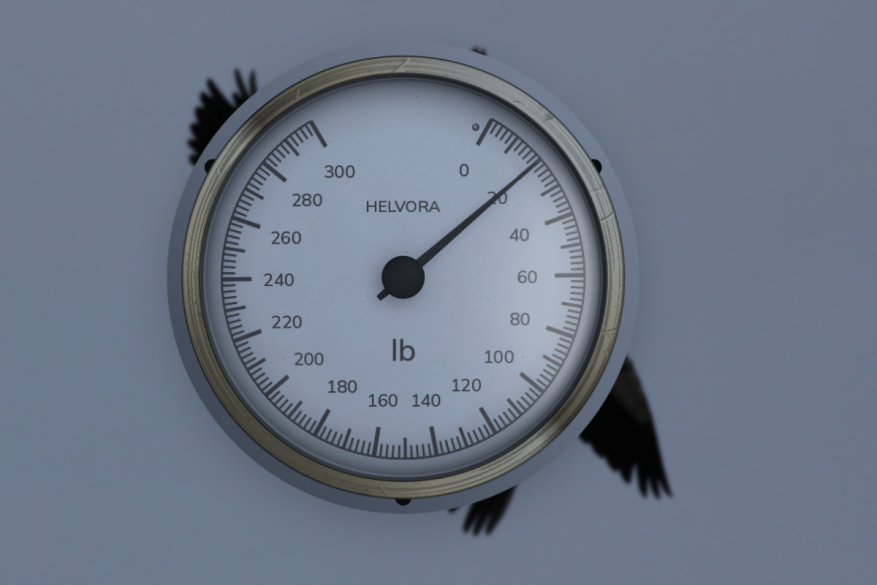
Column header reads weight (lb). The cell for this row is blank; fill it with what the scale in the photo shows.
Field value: 20 lb
